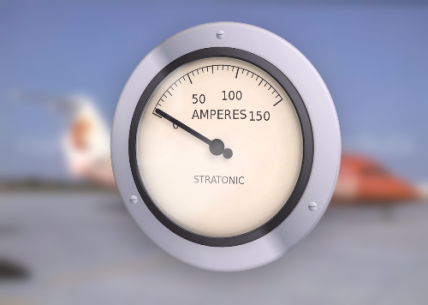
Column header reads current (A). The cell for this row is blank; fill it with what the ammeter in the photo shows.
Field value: 5 A
